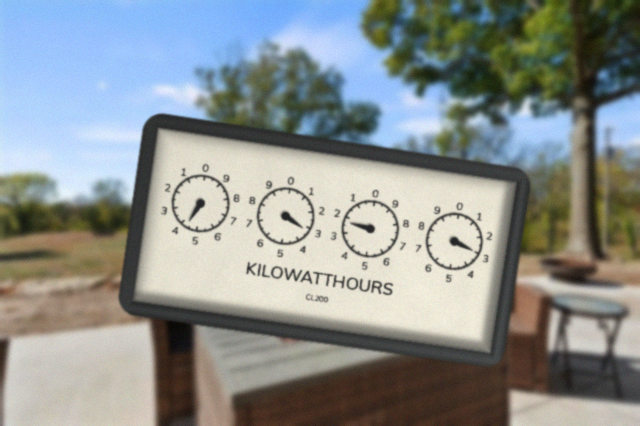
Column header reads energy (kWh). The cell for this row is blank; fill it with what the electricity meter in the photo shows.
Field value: 4323 kWh
